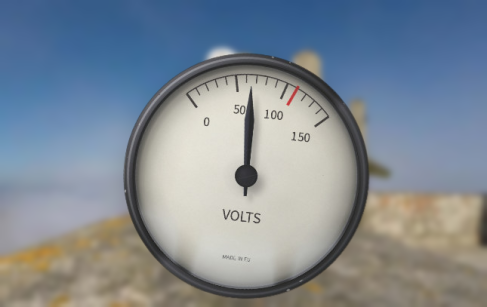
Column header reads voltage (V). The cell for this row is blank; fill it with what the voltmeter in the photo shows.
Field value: 65 V
